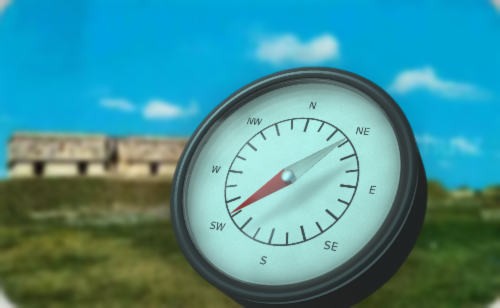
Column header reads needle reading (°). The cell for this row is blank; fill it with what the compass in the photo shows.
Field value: 225 °
